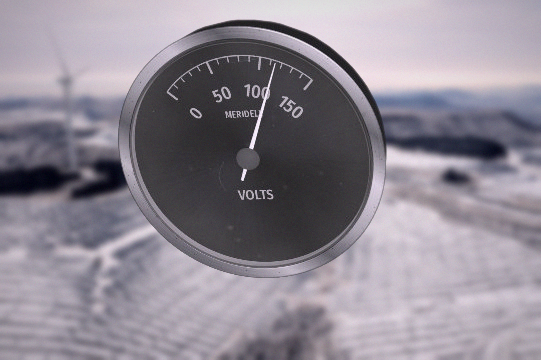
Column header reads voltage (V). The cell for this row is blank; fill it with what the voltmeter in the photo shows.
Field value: 115 V
